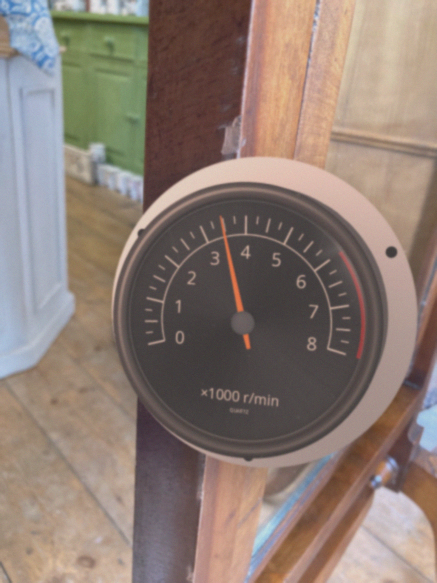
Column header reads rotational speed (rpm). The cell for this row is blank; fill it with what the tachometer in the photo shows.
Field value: 3500 rpm
